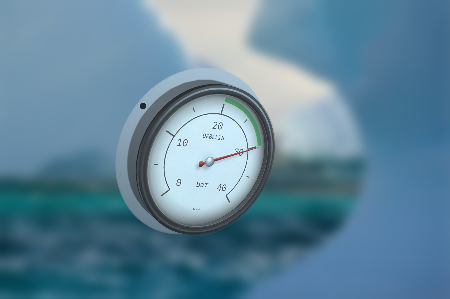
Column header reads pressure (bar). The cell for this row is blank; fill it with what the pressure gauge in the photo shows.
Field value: 30 bar
